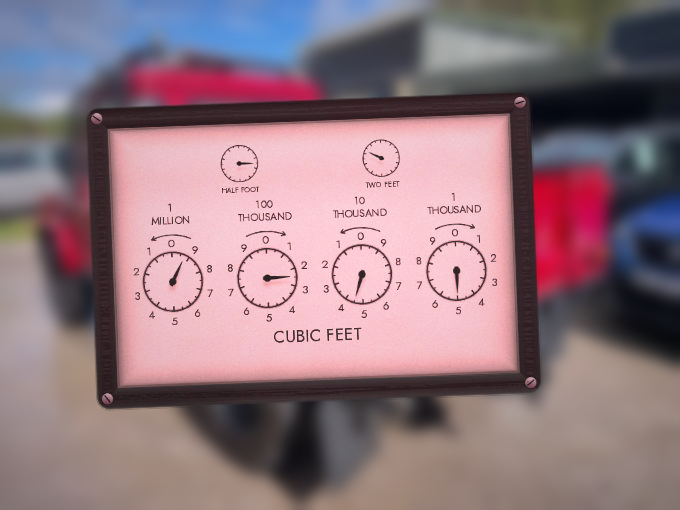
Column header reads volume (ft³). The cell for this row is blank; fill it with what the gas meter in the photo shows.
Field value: 924500 ft³
